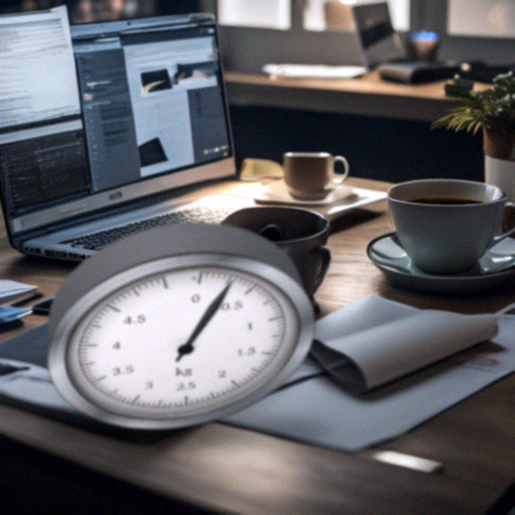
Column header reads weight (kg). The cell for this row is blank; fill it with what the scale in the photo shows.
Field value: 0.25 kg
